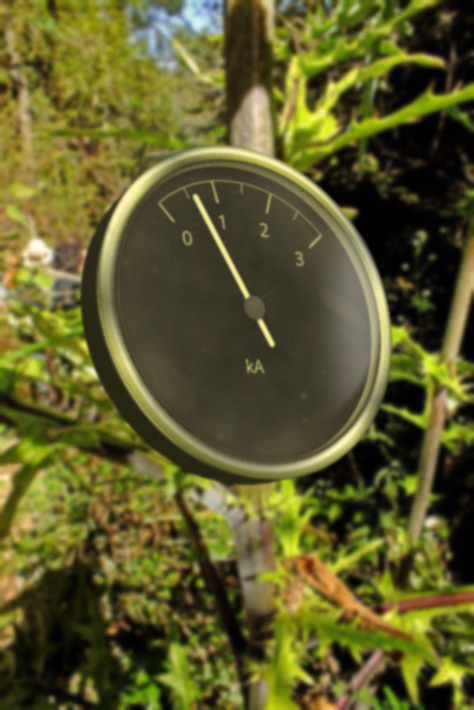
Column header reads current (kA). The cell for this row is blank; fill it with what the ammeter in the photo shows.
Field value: 0.5 kA
